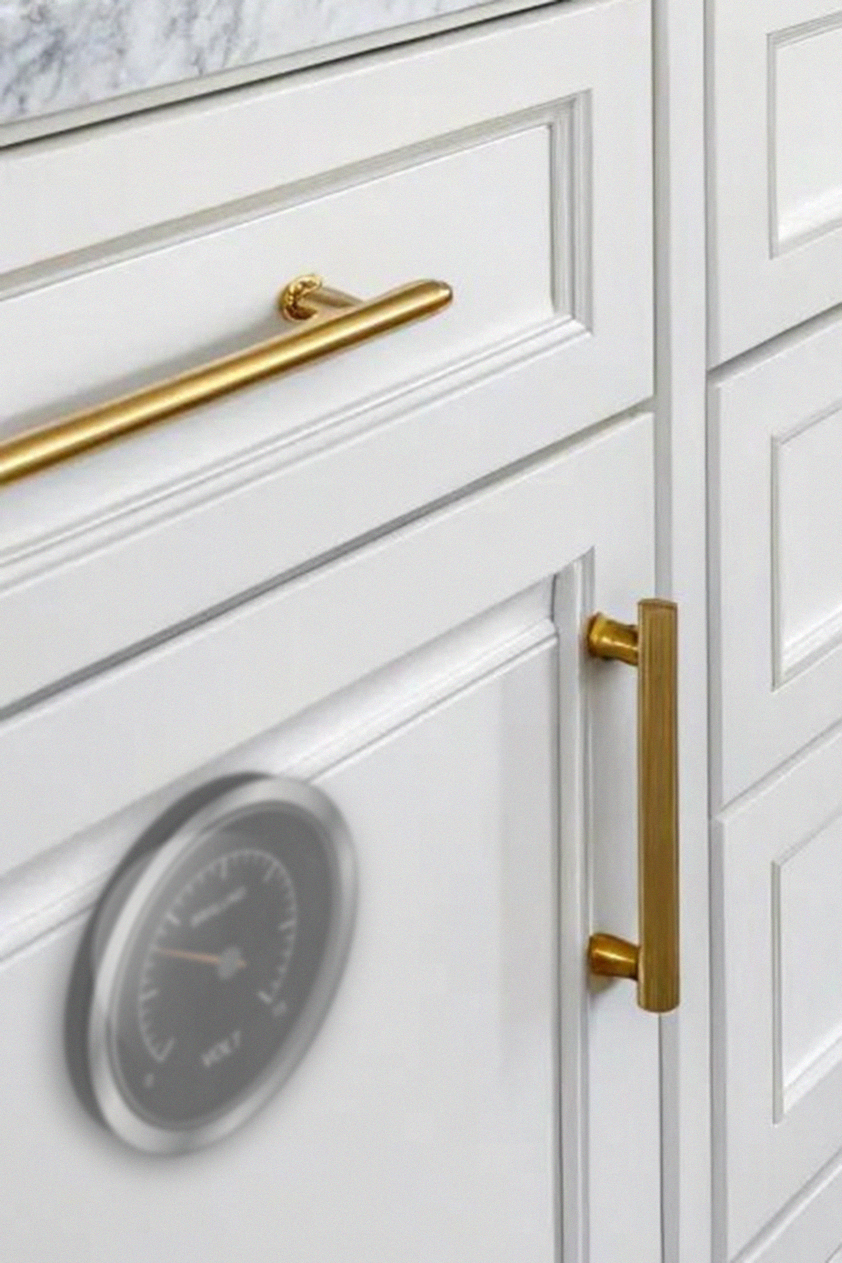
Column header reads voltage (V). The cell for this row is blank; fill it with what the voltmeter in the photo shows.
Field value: 4 V
